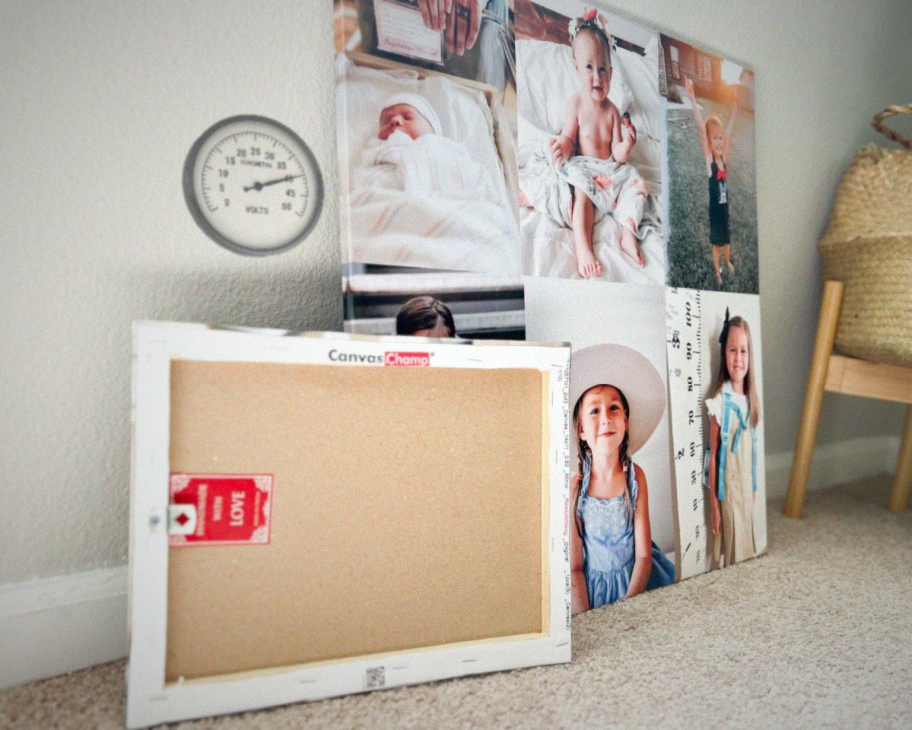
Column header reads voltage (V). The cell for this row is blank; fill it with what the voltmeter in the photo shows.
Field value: 40 V
